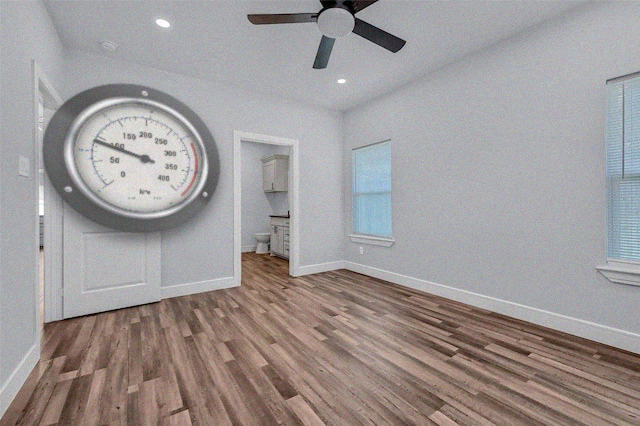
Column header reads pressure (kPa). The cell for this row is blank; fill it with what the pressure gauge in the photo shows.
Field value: 90 kPa
